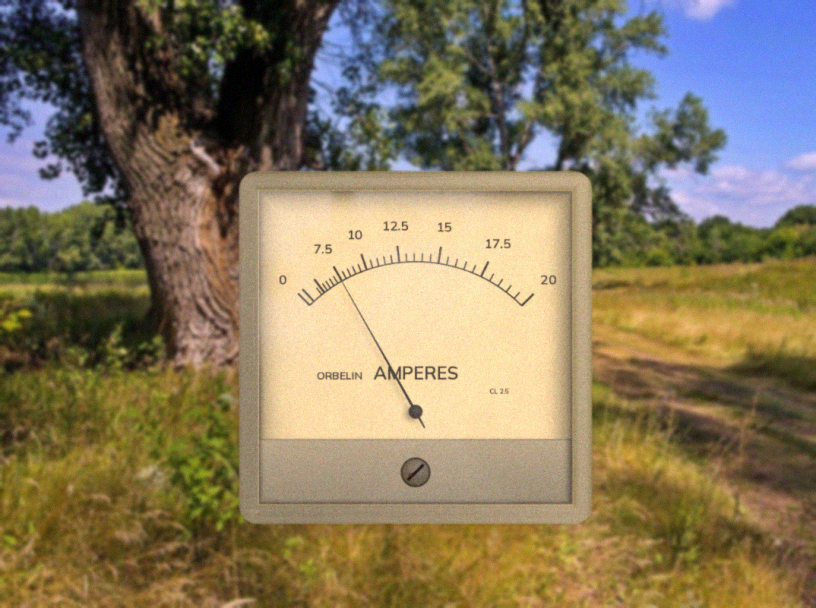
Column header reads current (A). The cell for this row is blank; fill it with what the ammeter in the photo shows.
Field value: 7.5 A
